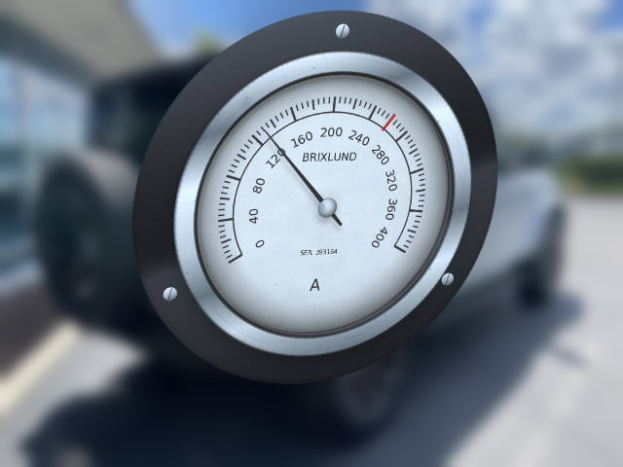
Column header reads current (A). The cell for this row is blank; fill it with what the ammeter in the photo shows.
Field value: 130 A
